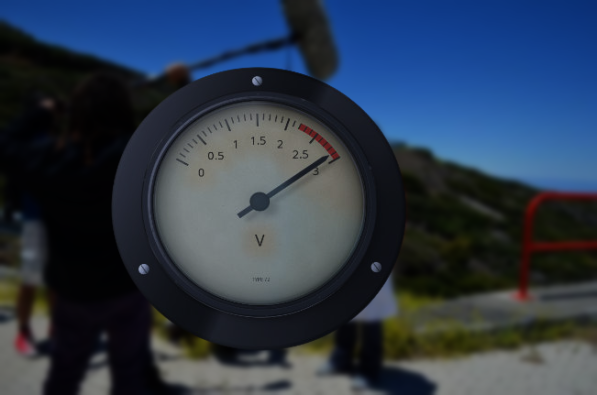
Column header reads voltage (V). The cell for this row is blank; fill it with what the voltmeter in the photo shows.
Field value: 2.9 V
